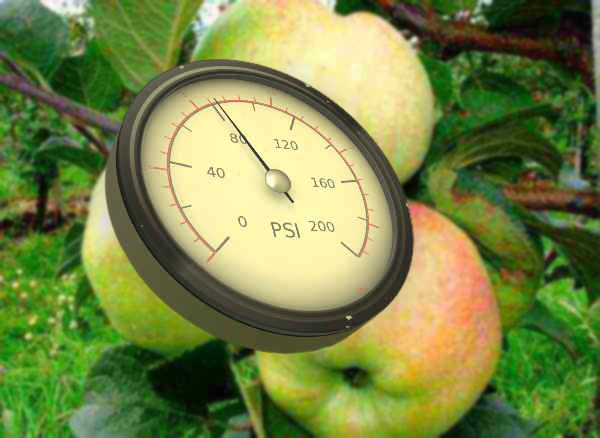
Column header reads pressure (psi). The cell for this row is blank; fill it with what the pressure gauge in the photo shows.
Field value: 80 psi
